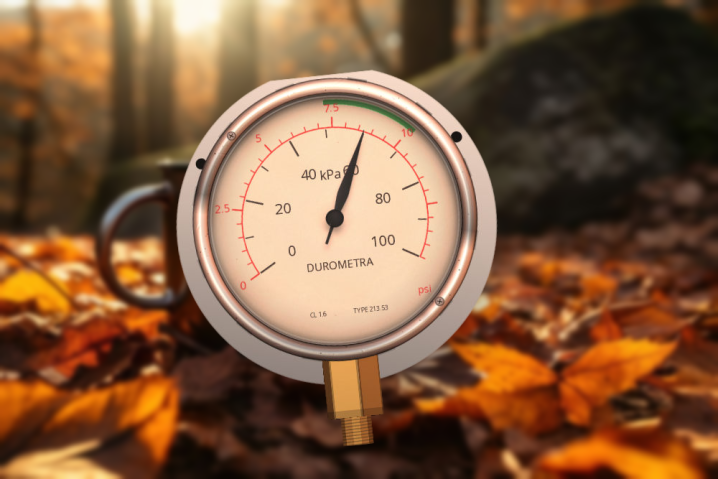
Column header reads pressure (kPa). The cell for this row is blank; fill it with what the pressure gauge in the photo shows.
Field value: 60 kPa
